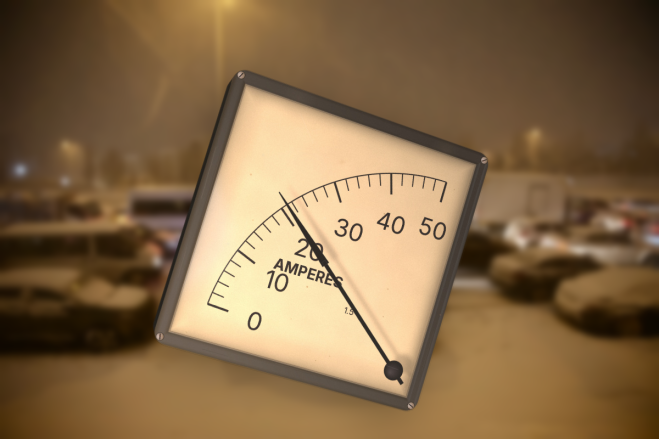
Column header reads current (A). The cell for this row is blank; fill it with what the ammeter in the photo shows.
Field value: 21 A
